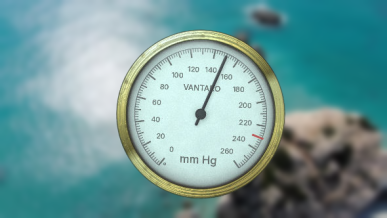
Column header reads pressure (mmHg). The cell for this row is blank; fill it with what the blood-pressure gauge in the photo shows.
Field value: 150 mmHg
